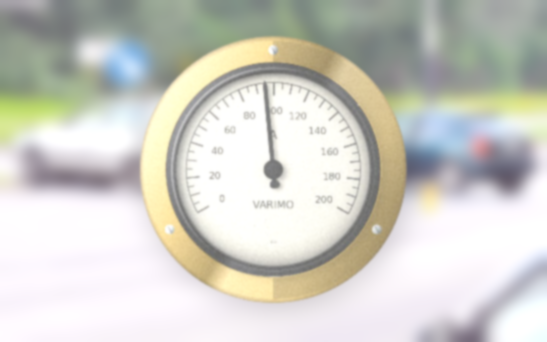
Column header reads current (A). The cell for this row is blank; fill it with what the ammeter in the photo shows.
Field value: 95 A
